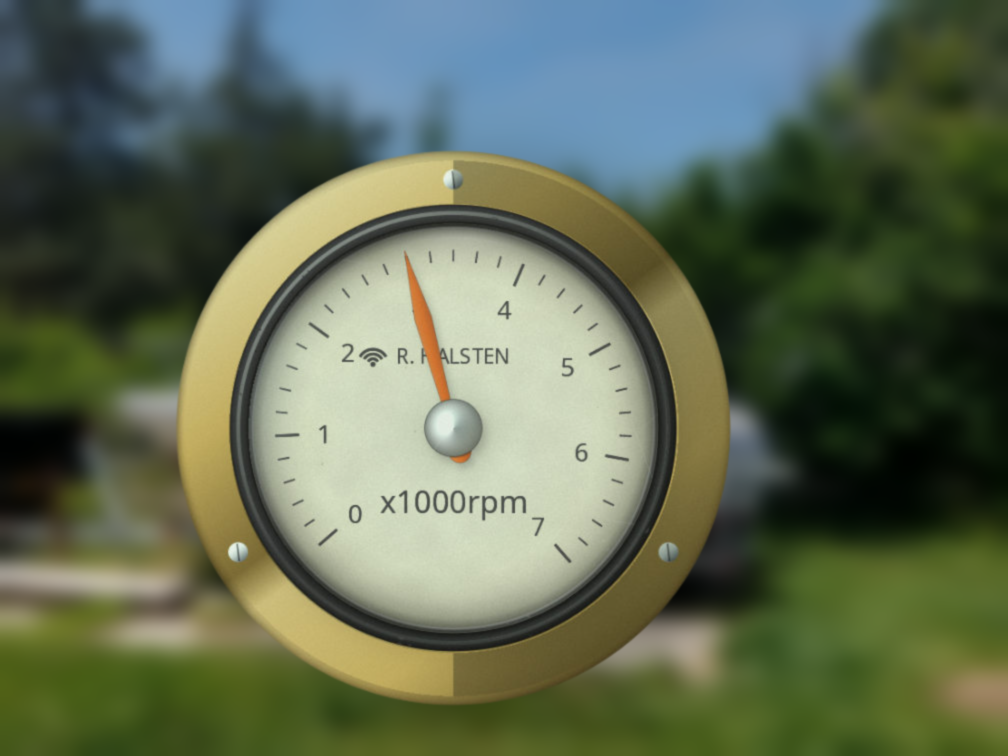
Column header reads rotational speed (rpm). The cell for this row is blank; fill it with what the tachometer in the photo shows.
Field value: 3000 rpm
